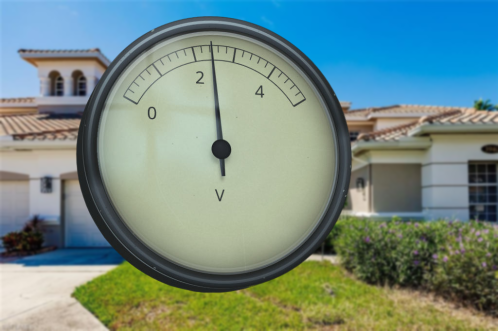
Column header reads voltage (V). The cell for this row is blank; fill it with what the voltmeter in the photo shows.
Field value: 2.4 V
